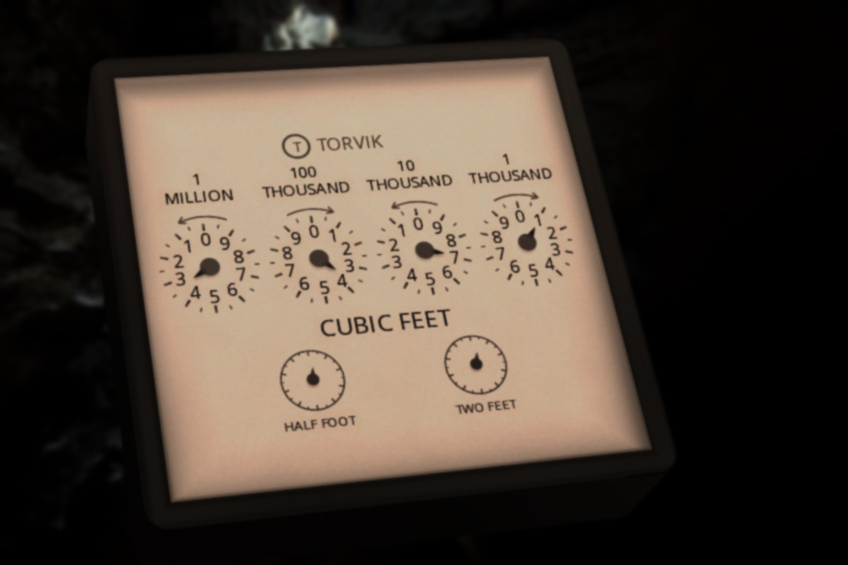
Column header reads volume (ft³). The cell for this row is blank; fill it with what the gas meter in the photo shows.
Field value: 337100 ft³
